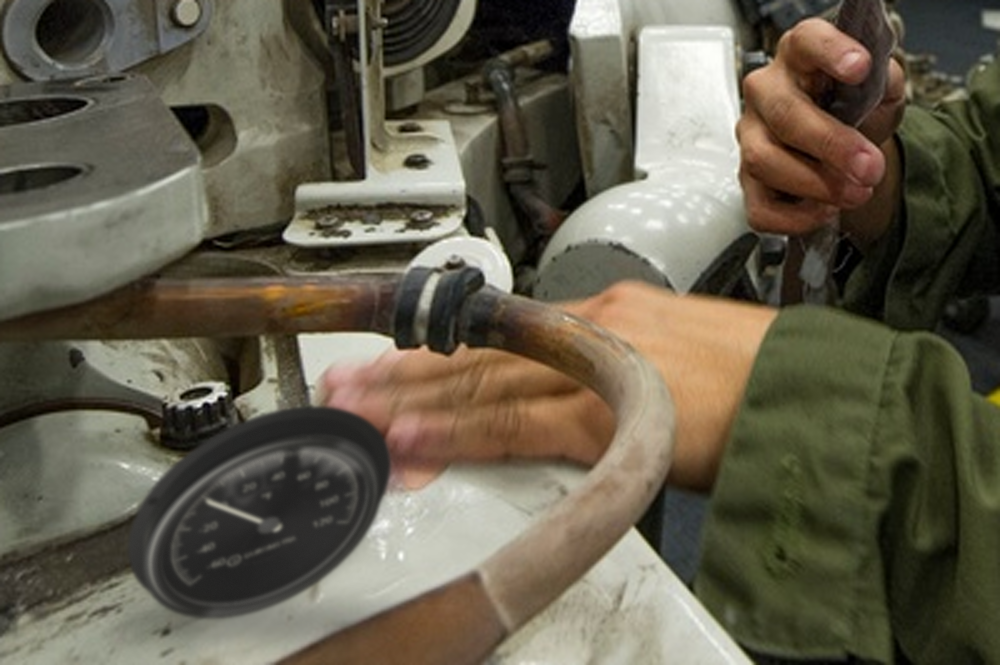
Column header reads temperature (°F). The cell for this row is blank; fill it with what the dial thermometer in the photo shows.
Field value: 0 °F
